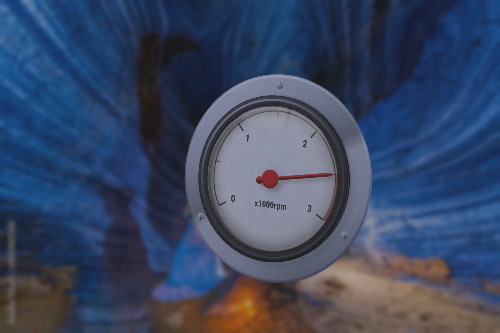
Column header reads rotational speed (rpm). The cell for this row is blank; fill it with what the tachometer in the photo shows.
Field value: 2500 rpm
